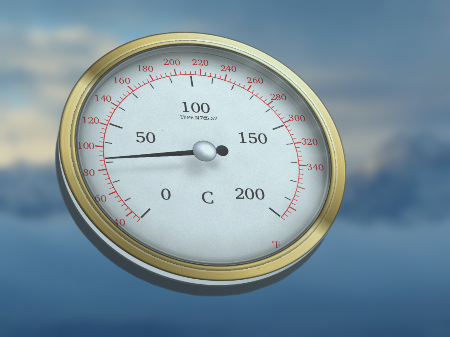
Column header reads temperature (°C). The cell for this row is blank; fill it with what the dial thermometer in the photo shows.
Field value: 30 °C
